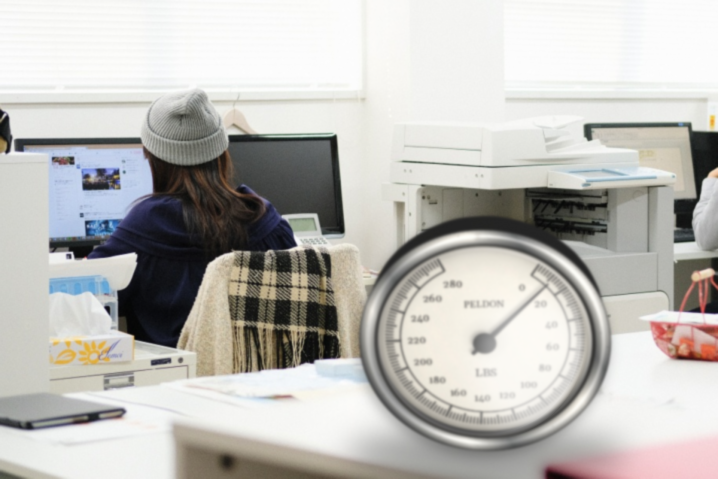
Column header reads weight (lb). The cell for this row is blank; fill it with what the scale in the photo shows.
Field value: 10 lb
